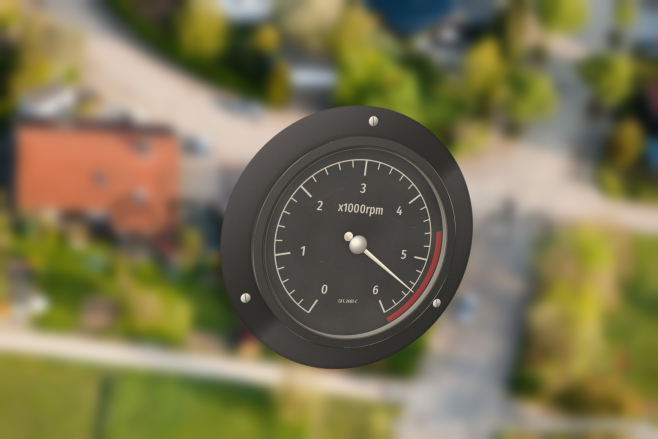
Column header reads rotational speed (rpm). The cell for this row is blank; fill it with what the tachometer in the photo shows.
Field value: 5500 rpm
